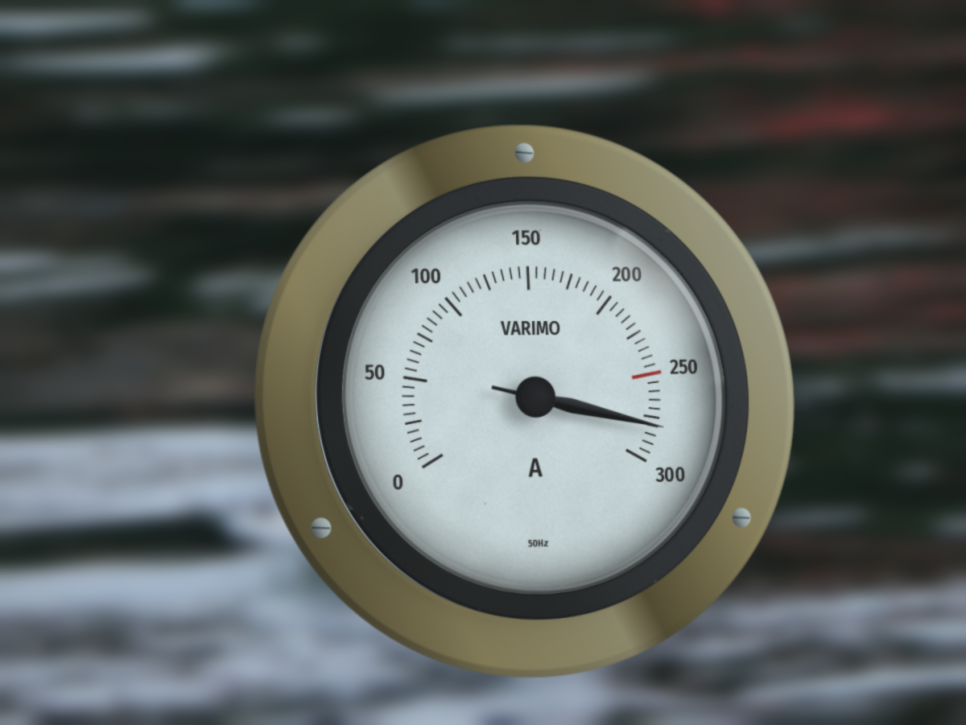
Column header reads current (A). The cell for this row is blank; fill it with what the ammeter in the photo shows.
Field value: 280 A
